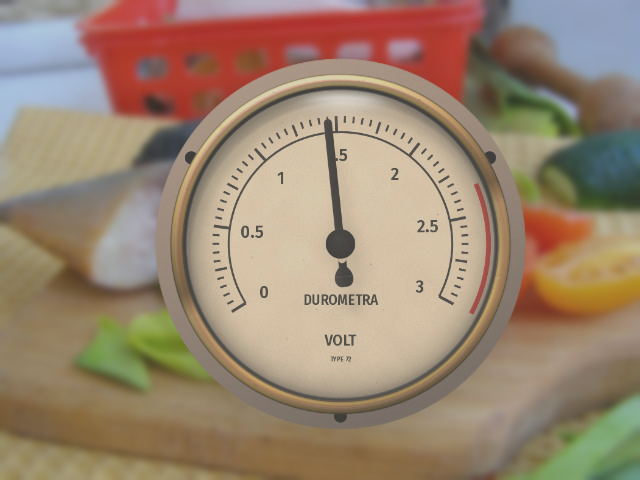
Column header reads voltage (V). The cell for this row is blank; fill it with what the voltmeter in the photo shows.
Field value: 1.45 V
